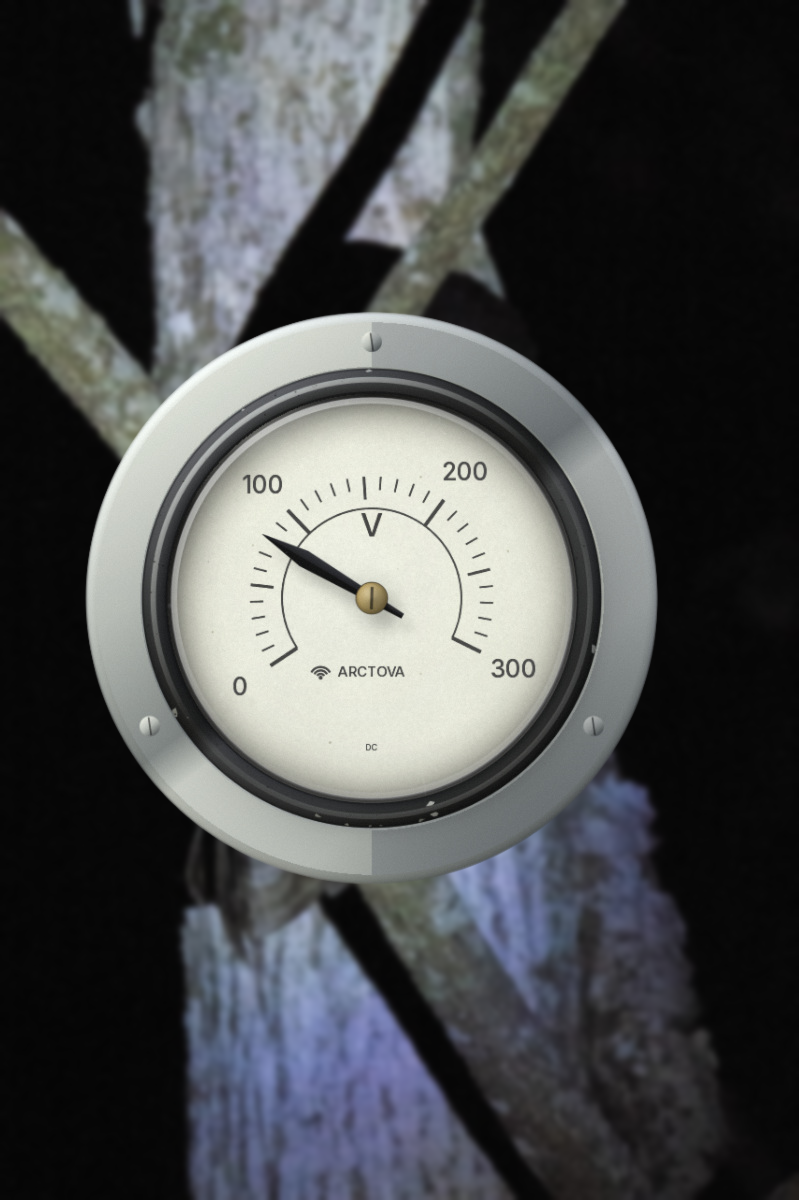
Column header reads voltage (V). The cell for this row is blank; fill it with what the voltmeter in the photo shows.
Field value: 80 V
